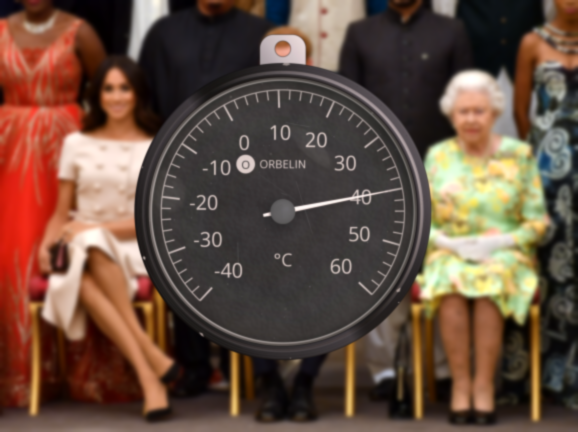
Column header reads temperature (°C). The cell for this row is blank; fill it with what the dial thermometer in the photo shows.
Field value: 40 °C
